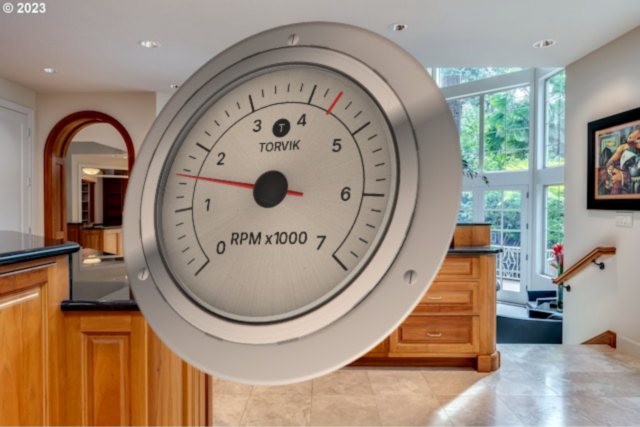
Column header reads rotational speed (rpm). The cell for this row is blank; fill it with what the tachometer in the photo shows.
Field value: 1500 rpm
